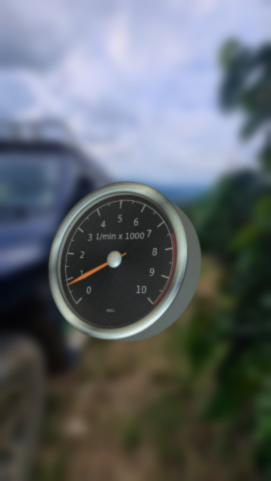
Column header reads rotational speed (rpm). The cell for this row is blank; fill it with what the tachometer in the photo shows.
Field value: 750 rpm
